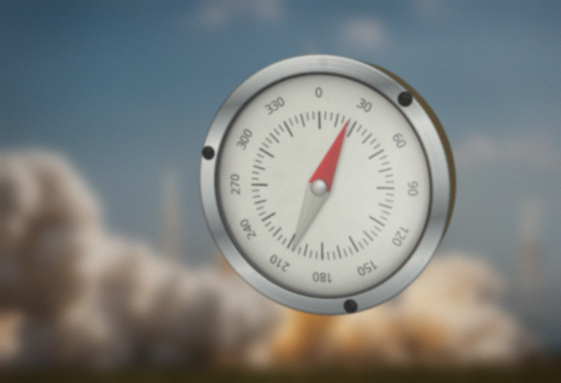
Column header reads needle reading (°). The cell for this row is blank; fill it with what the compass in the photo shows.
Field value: 25 °
